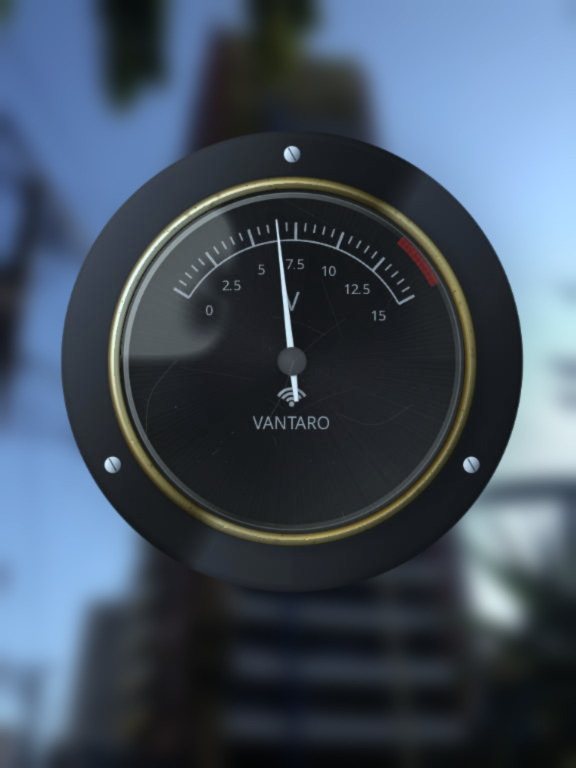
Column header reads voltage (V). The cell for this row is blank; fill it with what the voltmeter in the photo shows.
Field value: 6.5 V
